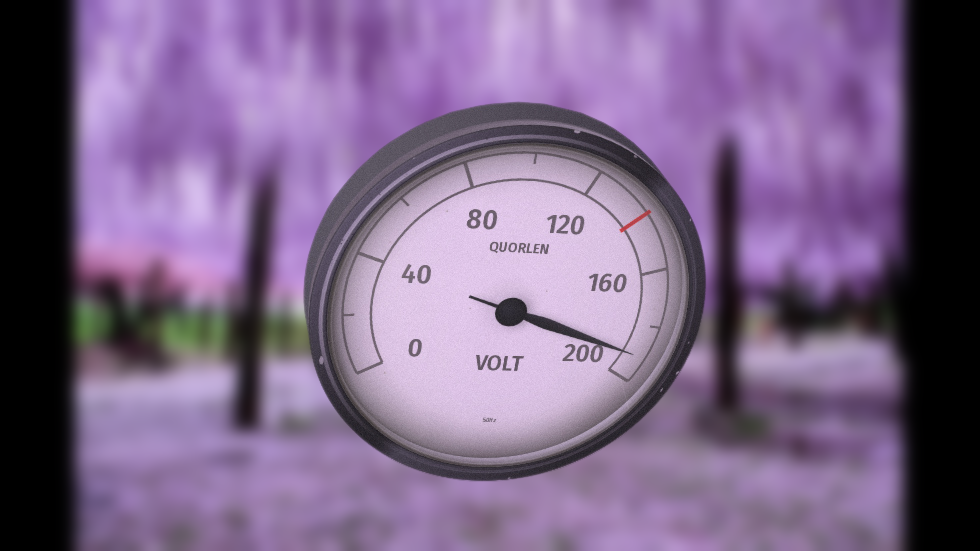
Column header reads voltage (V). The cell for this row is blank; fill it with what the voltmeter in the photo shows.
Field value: 190 V
